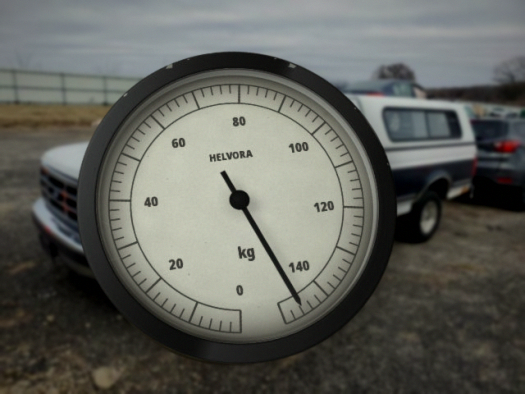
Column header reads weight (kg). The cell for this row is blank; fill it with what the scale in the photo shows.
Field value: 146 kg
